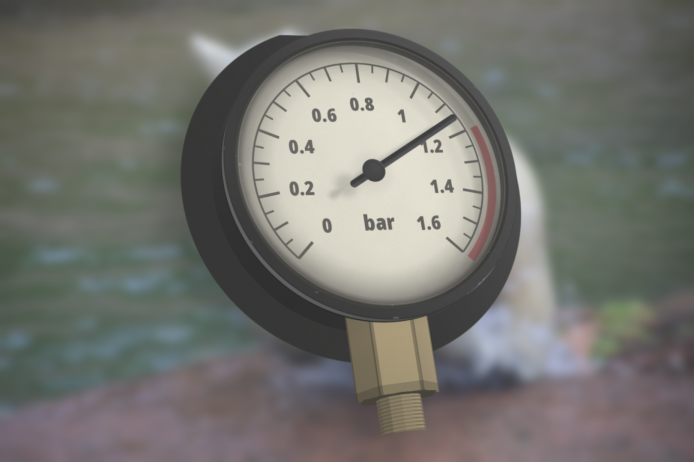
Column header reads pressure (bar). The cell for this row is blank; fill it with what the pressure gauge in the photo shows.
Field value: 1.15 bar
